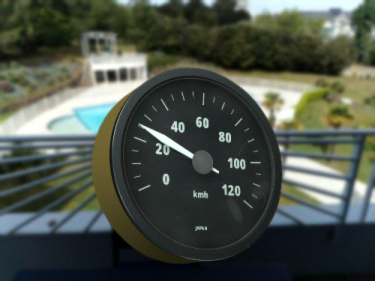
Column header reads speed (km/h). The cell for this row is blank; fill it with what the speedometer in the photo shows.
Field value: 25 km/h
